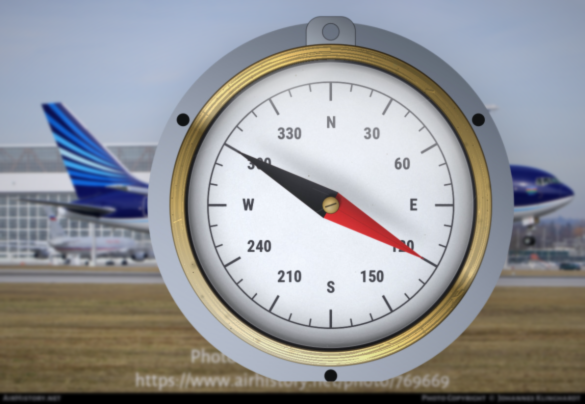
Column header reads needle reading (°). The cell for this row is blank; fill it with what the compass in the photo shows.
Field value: 120 °
